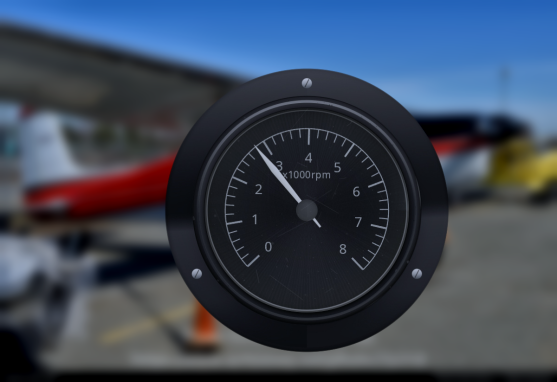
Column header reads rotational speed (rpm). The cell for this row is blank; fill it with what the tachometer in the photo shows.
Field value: 2800 rpm
